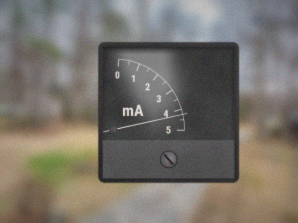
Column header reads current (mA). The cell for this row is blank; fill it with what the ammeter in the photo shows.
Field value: 4.25 mA
